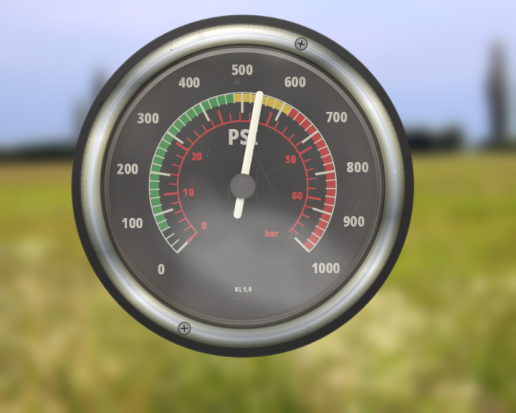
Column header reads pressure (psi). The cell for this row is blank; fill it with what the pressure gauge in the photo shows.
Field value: 540 psi
